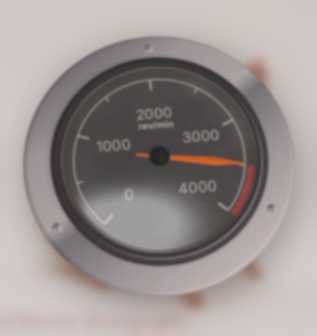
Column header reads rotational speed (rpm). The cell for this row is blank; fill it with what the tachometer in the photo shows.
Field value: 3500 rpm
